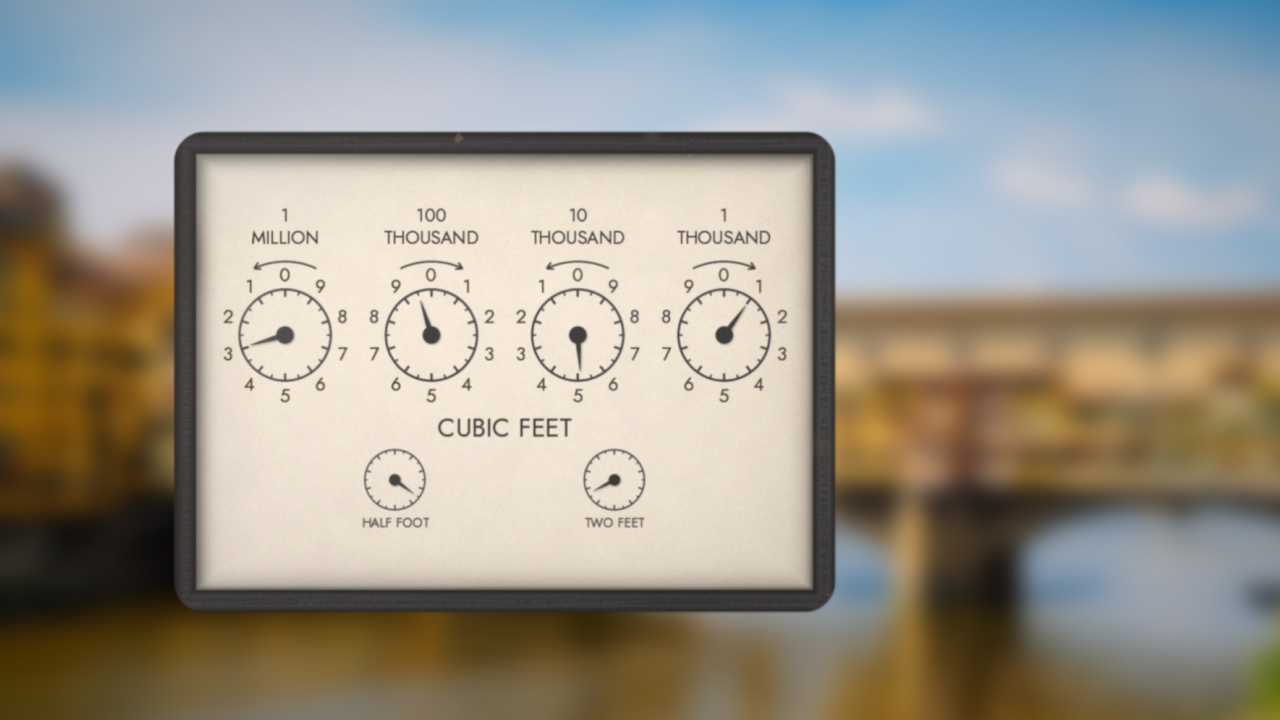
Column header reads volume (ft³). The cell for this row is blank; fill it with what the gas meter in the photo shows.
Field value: 295100 ft³
